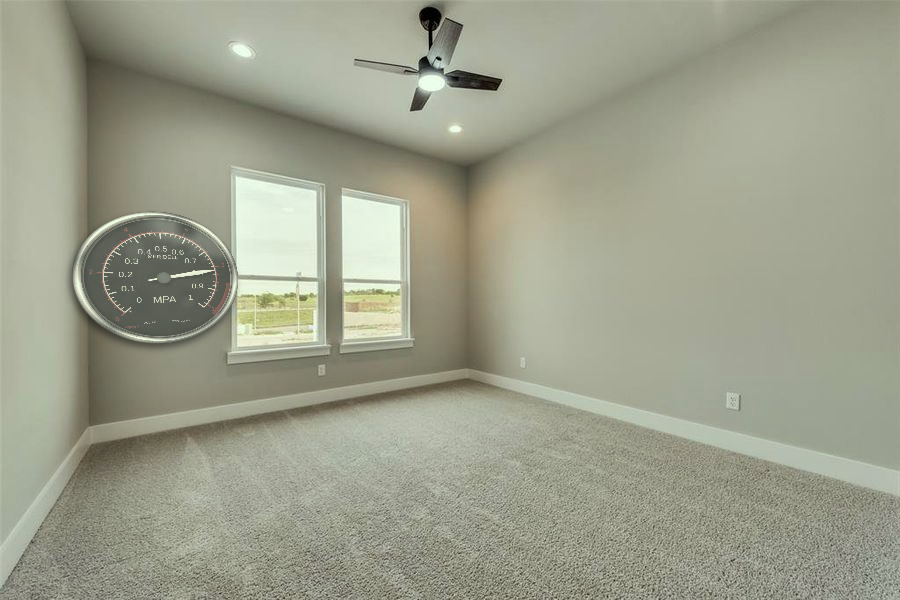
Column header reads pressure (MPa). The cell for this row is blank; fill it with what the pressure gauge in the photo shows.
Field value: 0.8 MPa
